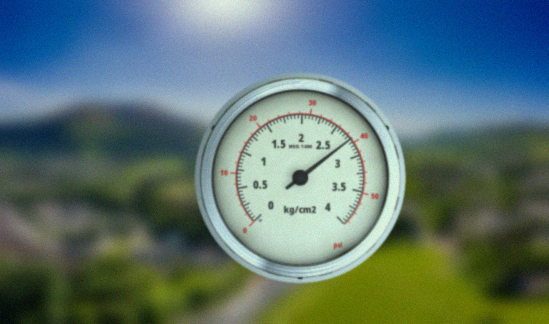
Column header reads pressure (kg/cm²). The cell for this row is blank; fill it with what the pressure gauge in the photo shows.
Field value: 2.75 kg/cm²
